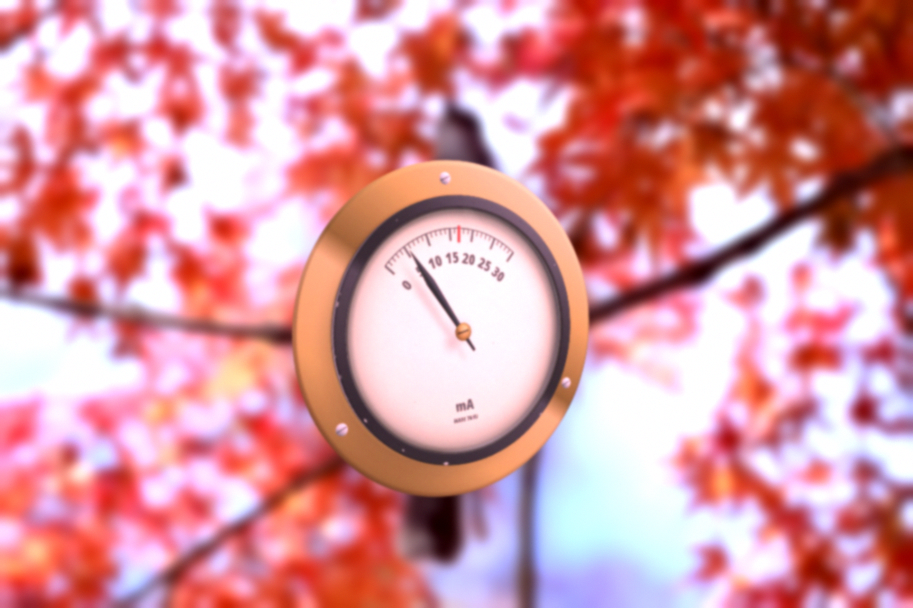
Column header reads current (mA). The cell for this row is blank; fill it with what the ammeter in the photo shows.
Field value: 5 mA
